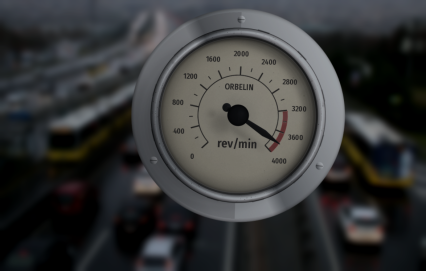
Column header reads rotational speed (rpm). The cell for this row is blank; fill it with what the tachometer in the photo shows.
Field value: 3800 rpm
